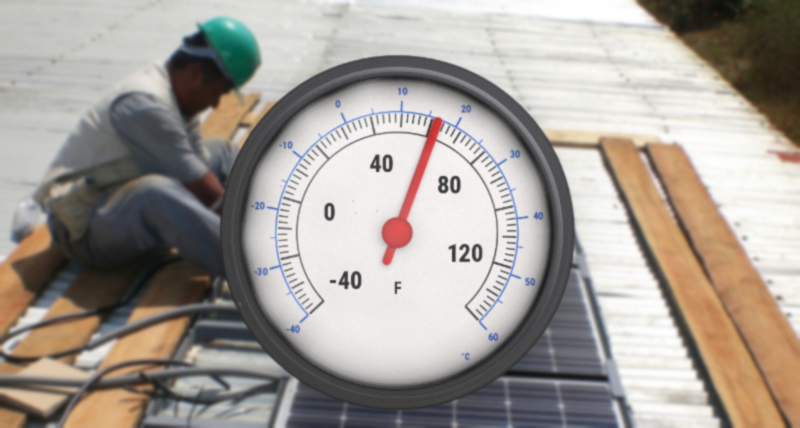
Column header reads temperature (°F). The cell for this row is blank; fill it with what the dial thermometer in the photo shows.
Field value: 62 °F
